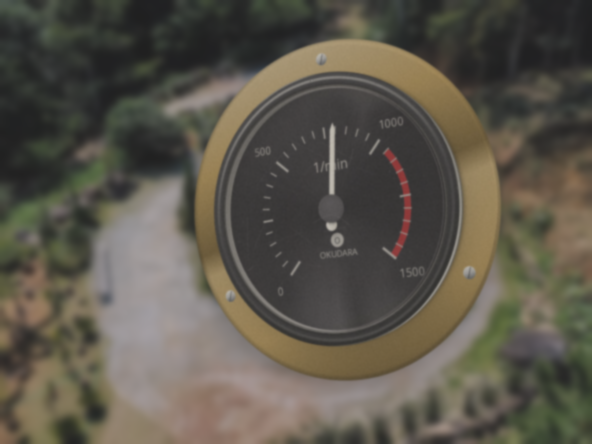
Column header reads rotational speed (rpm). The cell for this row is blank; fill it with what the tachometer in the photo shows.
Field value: 800 rpm
